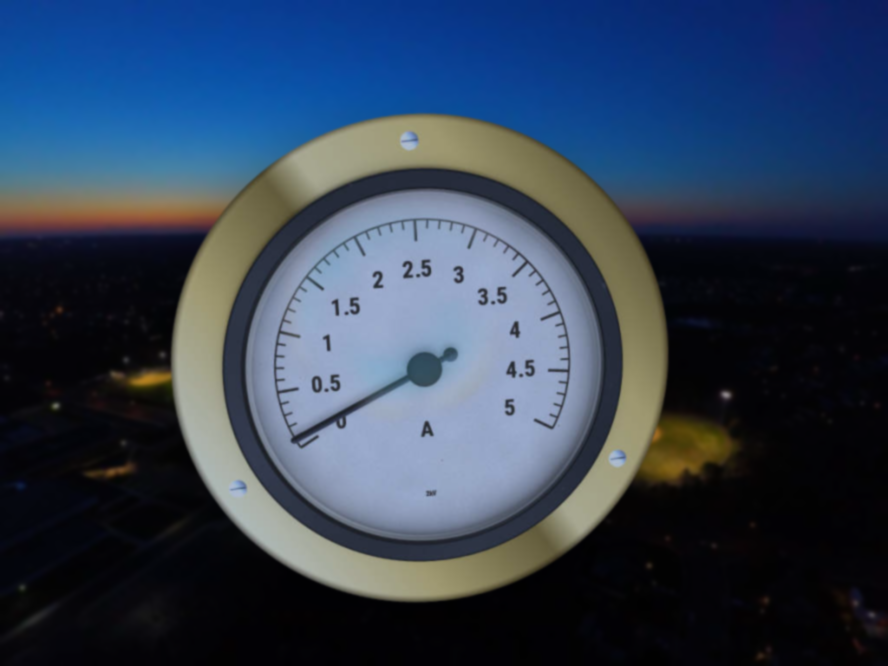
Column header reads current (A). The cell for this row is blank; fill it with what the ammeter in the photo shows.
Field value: 0.1 A
